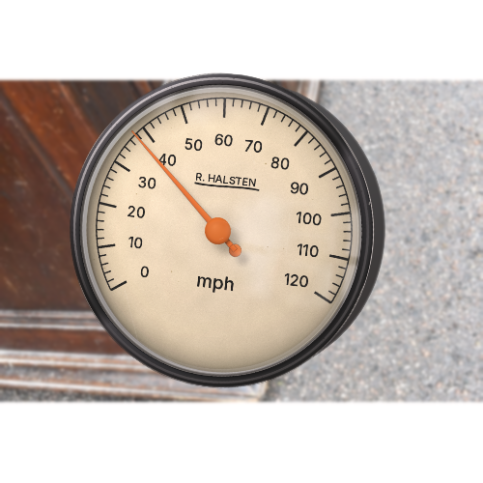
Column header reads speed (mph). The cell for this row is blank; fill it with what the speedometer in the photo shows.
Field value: 38 mph
